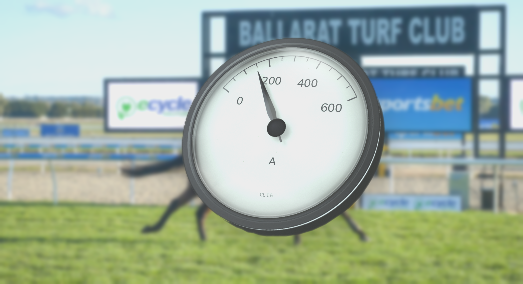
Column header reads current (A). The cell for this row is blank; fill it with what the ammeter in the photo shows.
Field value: 150 A
